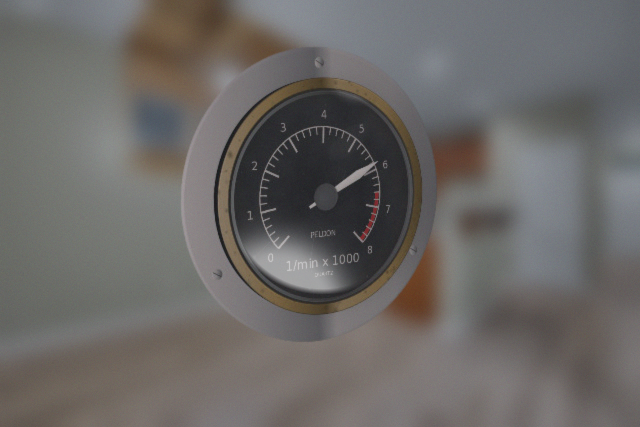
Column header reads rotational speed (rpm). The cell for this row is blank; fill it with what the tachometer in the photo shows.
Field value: 5800 rpm
